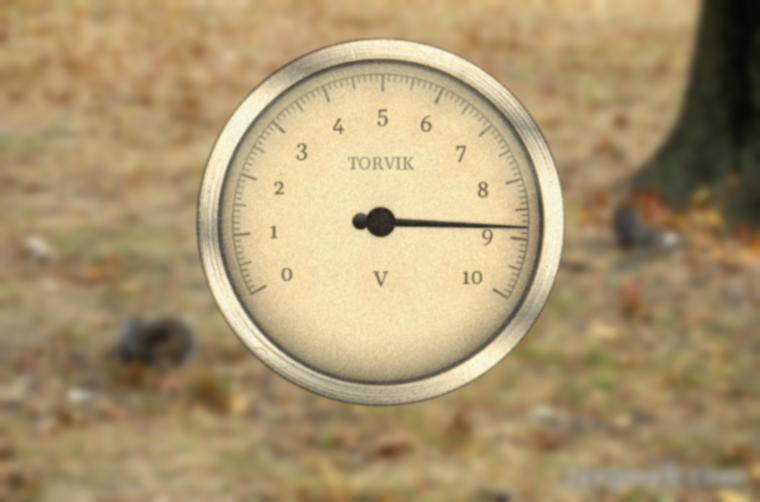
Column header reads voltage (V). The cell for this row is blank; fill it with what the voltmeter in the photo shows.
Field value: 8.8 V
